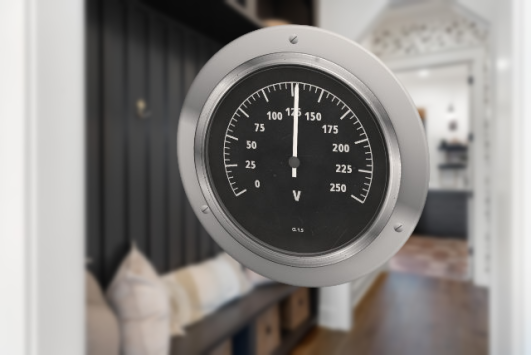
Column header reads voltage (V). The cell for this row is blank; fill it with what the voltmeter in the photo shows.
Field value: 130 V
